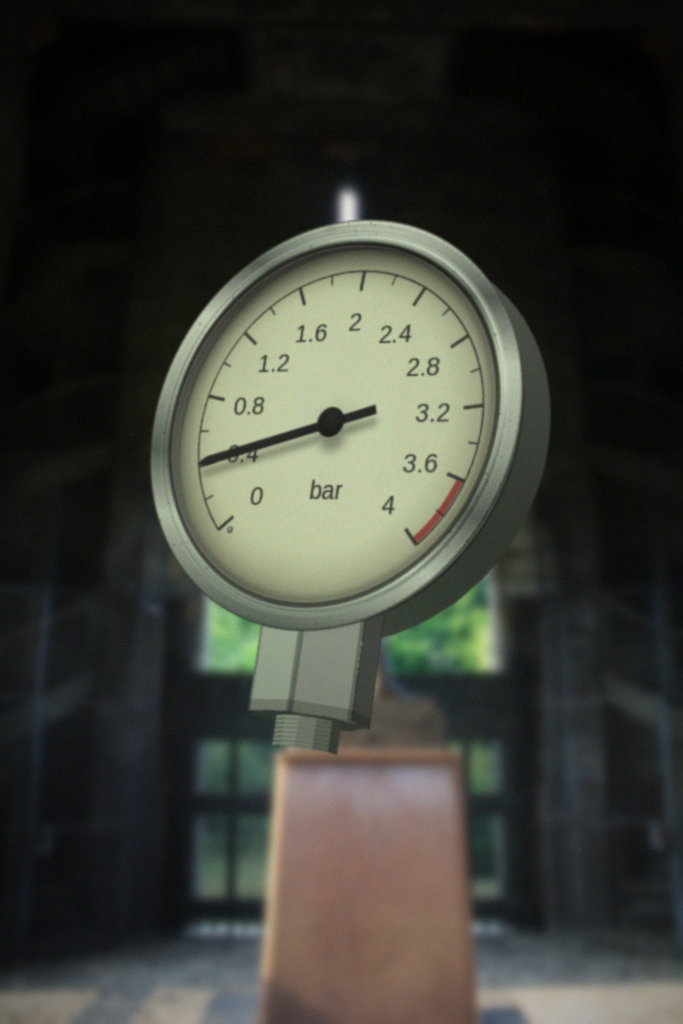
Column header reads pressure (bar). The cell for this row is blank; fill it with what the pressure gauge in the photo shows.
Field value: 0.4 bar
